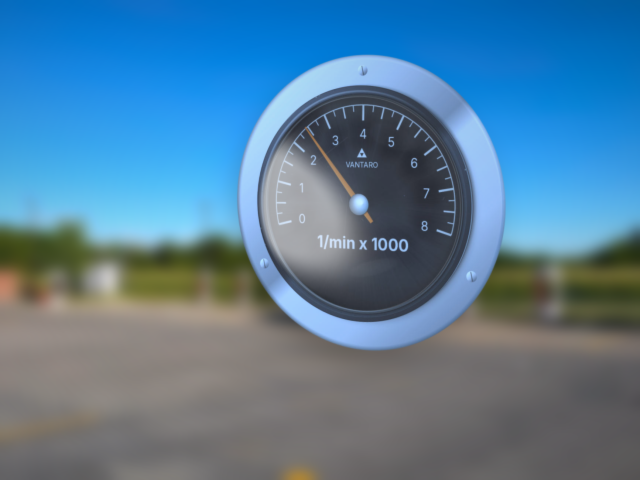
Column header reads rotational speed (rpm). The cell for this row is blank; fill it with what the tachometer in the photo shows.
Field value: 2500 rpm
